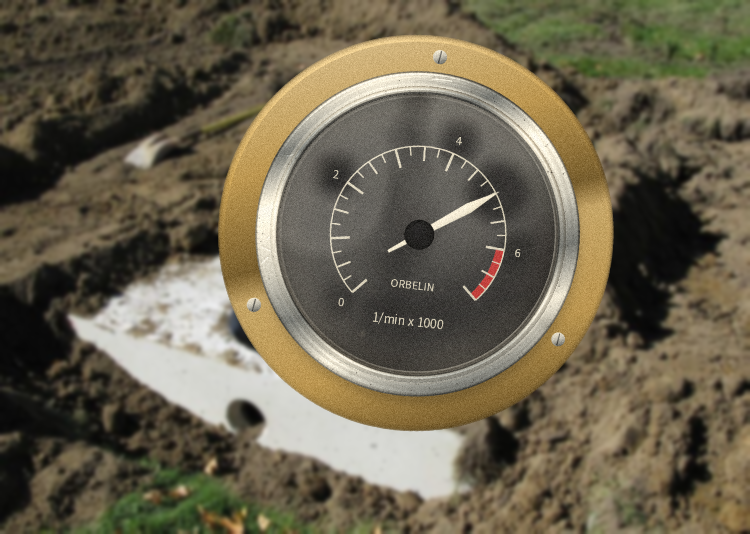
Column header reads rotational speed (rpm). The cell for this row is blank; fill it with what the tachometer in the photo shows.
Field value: 5000 rpm
